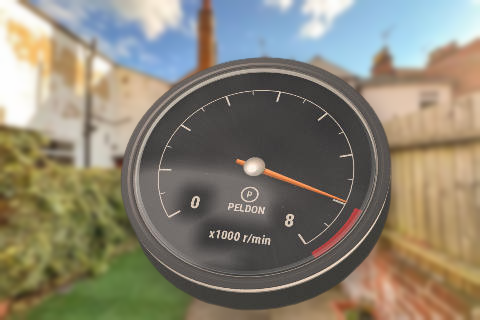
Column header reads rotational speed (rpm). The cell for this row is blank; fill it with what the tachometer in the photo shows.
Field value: 7000 rpm
